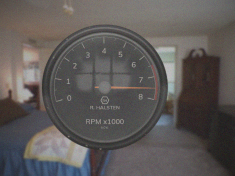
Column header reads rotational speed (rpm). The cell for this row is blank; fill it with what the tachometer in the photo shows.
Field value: 7500 rpm
